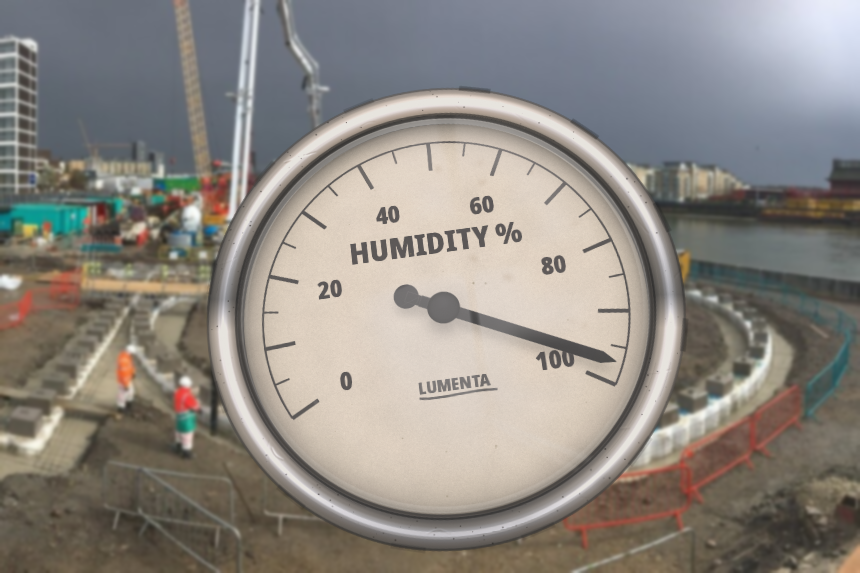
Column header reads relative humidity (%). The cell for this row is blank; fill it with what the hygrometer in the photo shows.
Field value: 97.5 %
